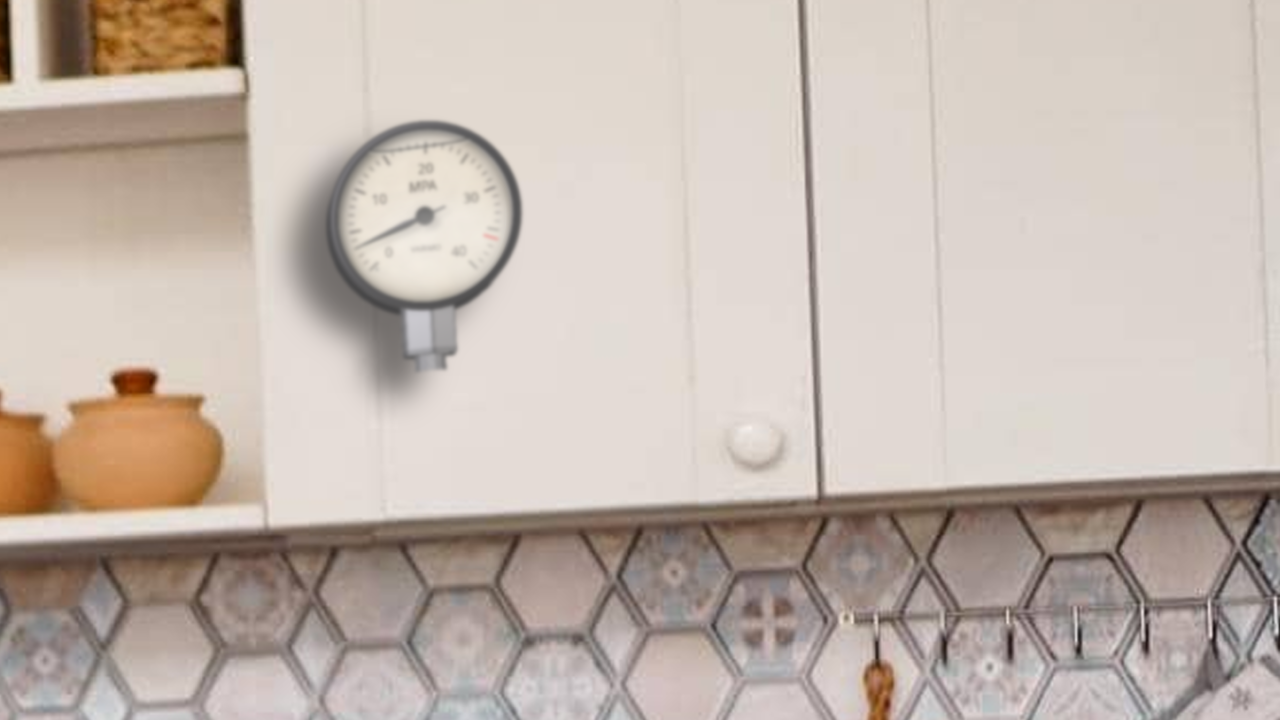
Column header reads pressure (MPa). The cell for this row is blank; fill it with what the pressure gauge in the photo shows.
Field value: 3 MPa
